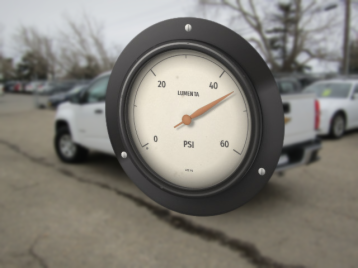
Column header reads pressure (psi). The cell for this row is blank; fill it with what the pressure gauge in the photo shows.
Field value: 45 psi
